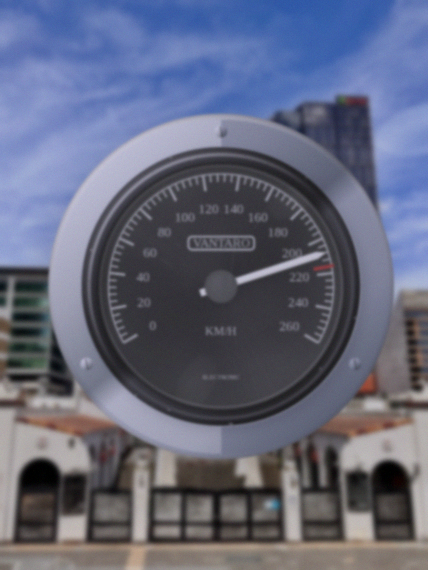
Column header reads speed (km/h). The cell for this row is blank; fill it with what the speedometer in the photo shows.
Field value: 208 km/h
